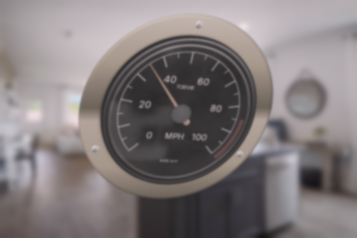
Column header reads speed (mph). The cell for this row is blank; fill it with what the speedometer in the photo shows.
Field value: 35 mph
